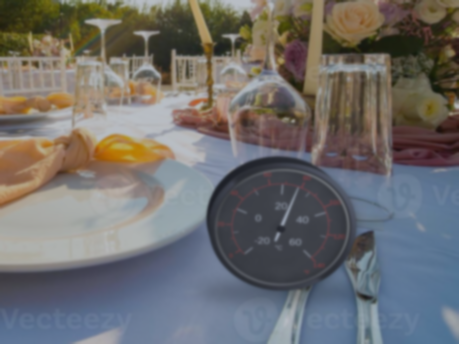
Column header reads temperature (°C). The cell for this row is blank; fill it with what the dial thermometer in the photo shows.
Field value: 25 °C
